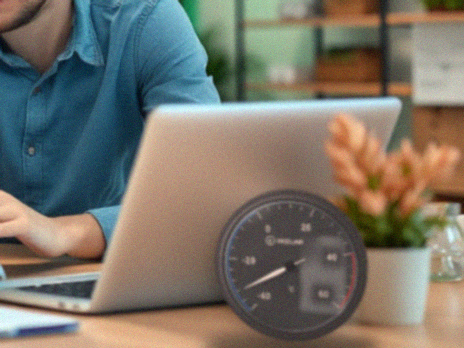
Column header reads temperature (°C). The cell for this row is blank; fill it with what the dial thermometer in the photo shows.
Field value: -32 °C
